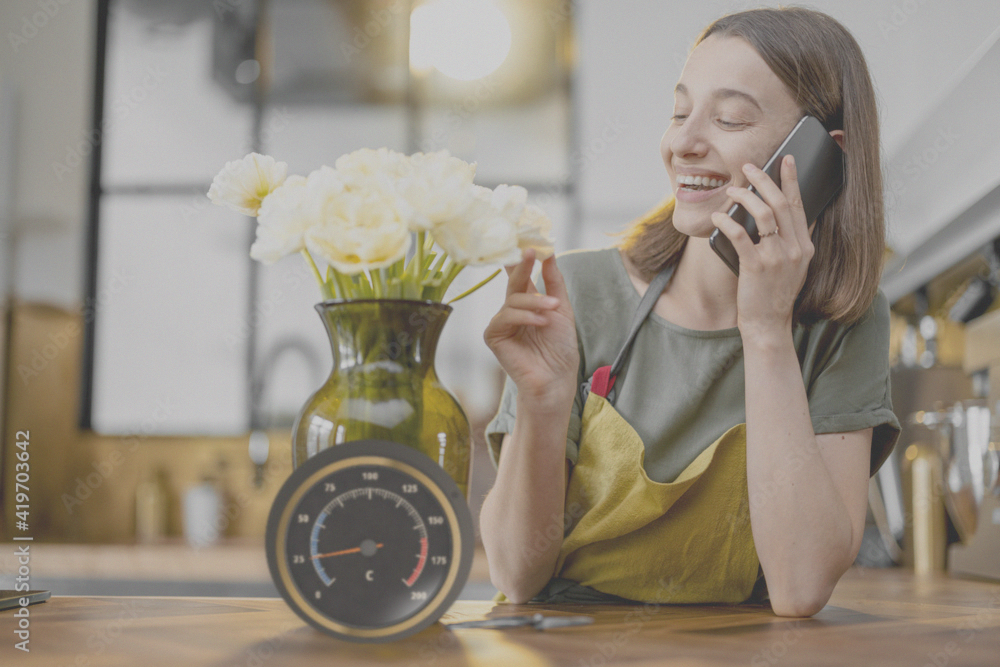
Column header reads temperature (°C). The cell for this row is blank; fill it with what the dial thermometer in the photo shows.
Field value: 25 °C
